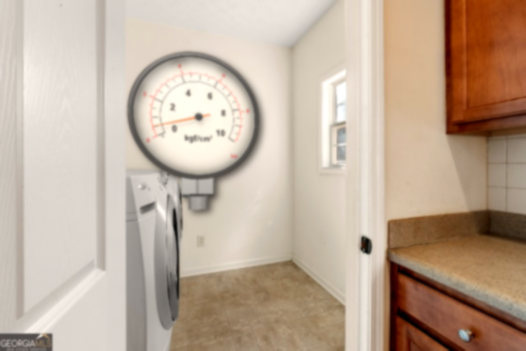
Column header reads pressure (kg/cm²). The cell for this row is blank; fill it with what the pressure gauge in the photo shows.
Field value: 0.5 kg/cm²
